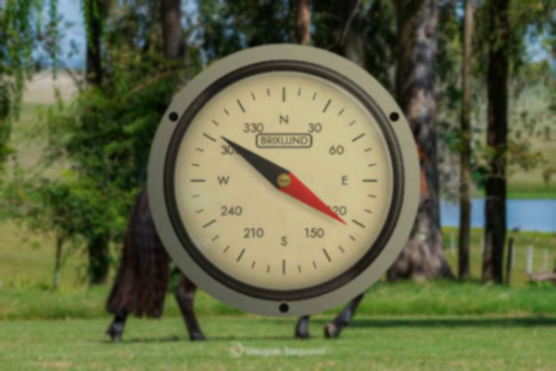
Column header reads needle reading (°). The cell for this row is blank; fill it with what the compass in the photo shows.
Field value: 125 °
